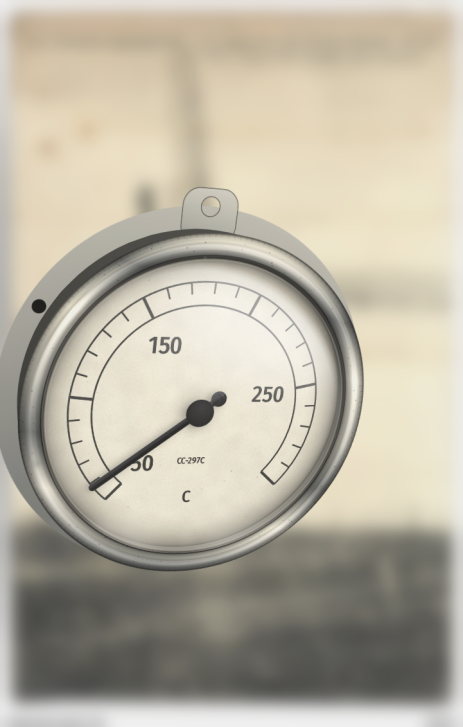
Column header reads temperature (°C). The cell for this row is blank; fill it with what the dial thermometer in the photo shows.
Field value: 60 °C
